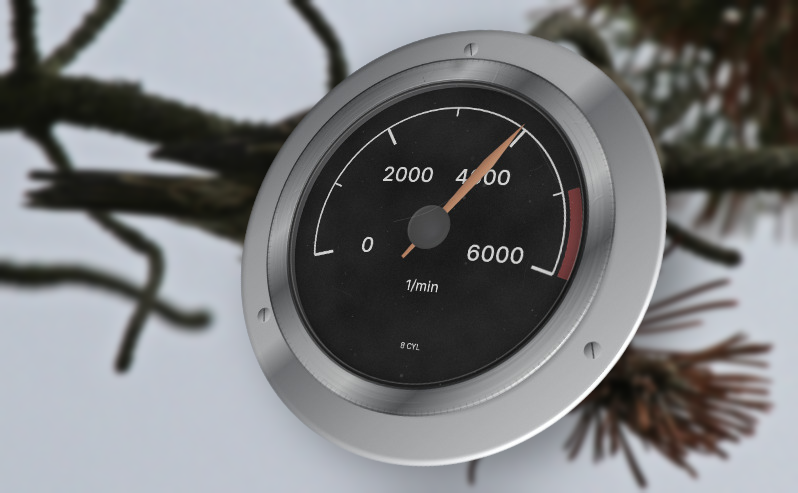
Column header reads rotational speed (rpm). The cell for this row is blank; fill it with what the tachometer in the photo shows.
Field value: 4000 rpm
